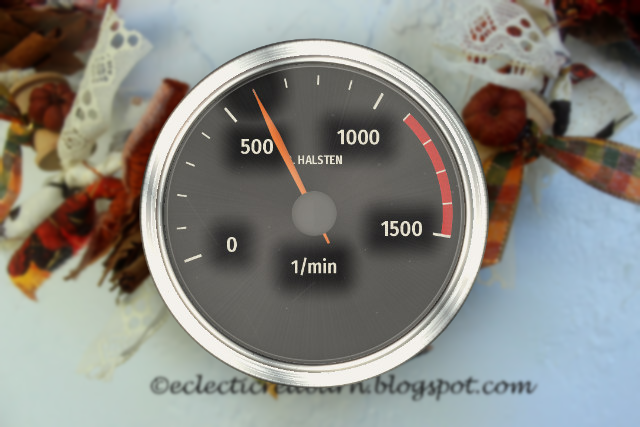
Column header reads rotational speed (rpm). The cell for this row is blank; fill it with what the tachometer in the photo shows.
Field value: 600 rpm
